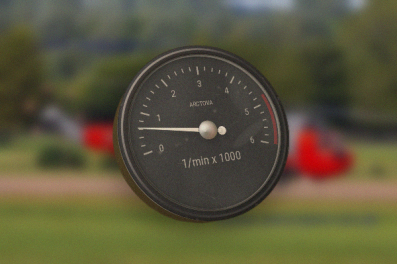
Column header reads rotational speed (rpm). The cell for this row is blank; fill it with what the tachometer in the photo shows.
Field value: 600 rpm
